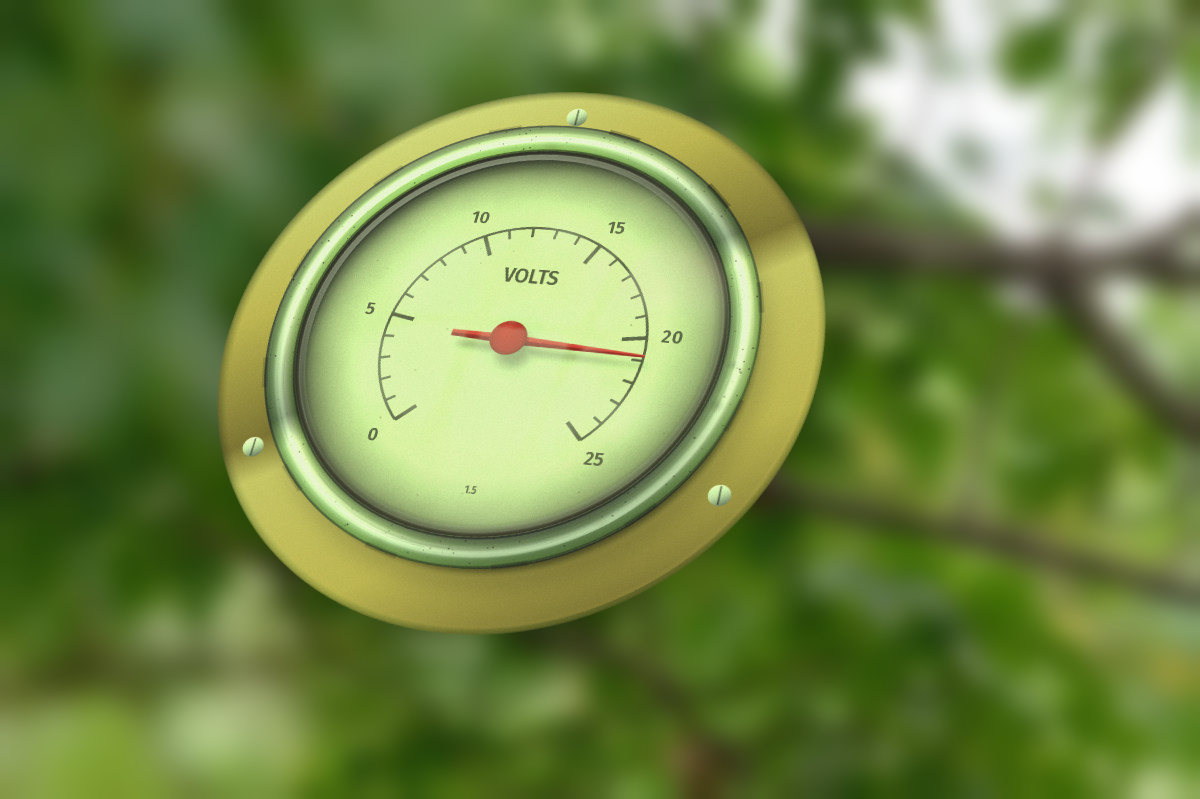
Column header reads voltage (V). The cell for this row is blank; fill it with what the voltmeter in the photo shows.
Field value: 21 V
